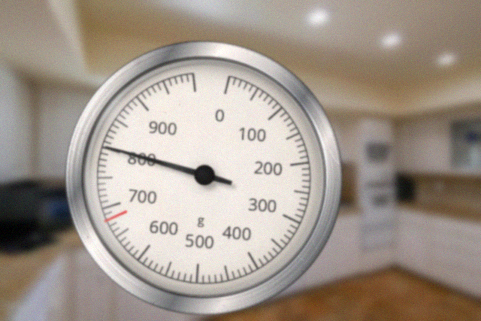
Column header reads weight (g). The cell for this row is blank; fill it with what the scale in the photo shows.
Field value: 800 g
